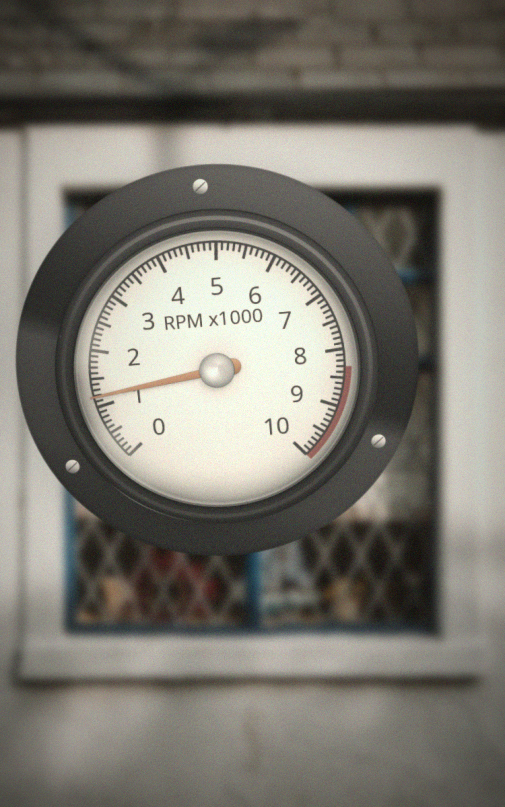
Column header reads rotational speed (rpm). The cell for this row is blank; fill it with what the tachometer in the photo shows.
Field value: 1200 rpm
